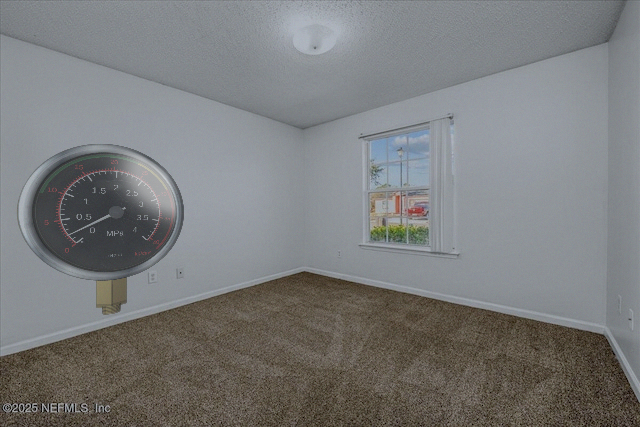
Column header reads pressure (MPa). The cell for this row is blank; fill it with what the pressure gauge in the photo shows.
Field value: 0.2 MPa
